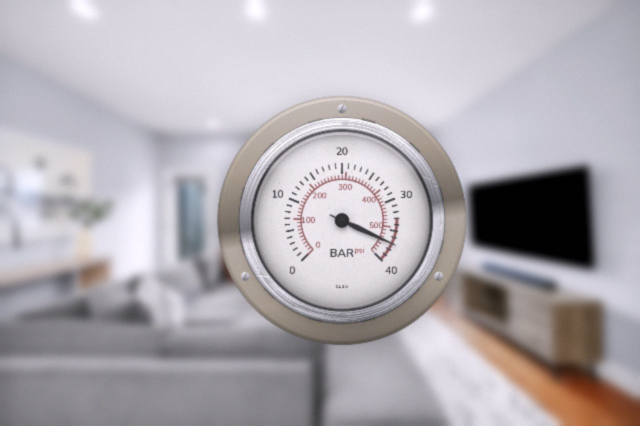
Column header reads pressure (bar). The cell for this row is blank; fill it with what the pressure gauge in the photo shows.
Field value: 37 bar
